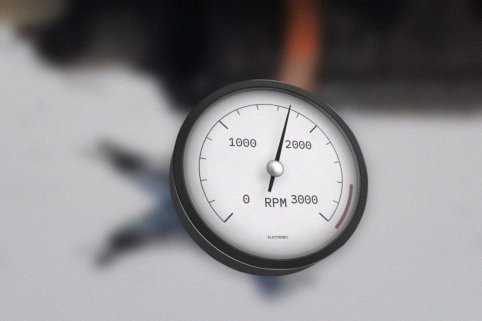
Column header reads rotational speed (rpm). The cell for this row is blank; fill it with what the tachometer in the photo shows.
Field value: 1700 rpm
